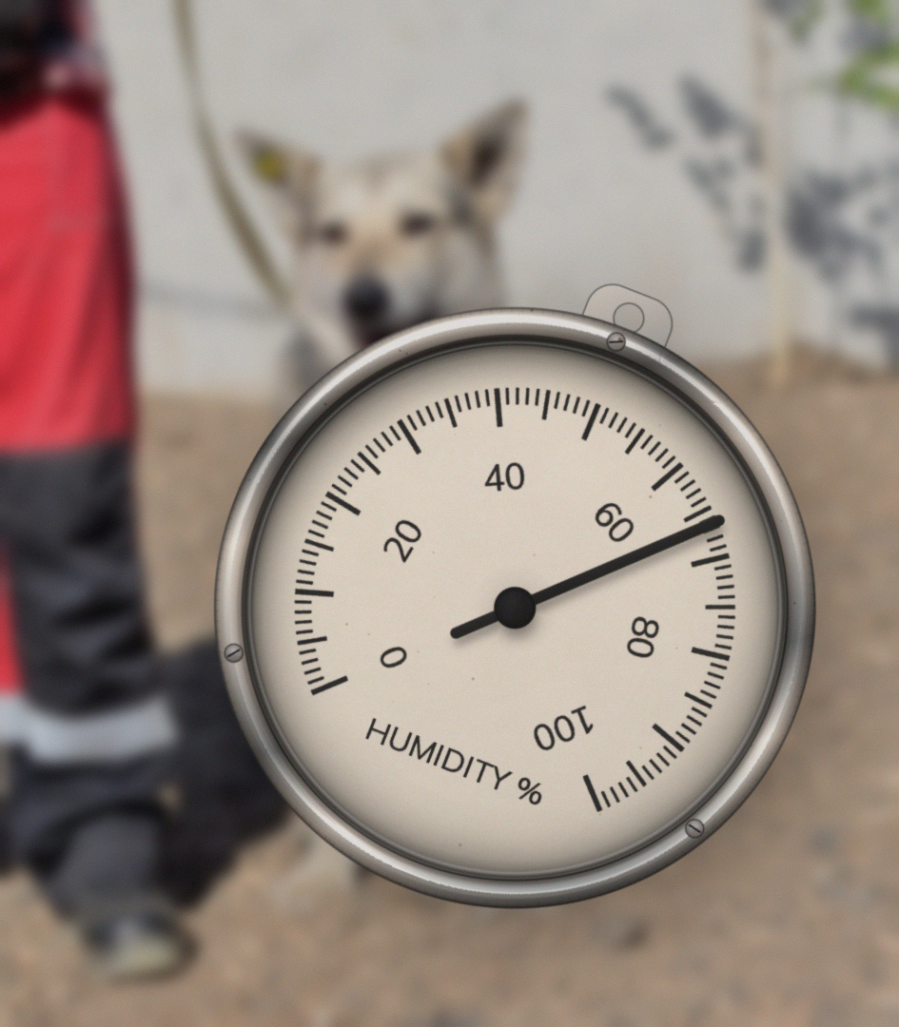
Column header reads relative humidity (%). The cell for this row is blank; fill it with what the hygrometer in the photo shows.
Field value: 66.5 %
